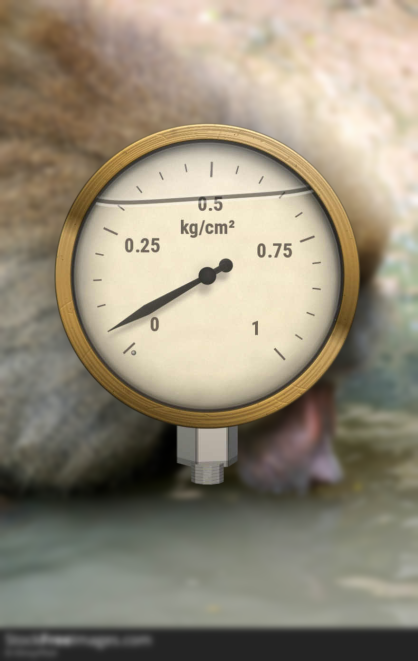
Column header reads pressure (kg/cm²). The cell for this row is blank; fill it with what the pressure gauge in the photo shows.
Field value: 0.05 kg/cm²
